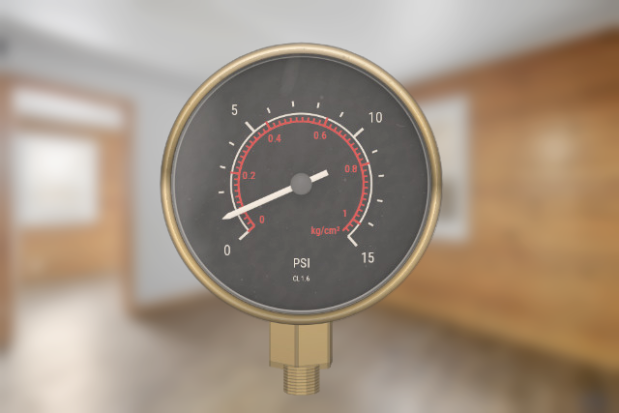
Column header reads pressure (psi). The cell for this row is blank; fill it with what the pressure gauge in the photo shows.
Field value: 1 psi
